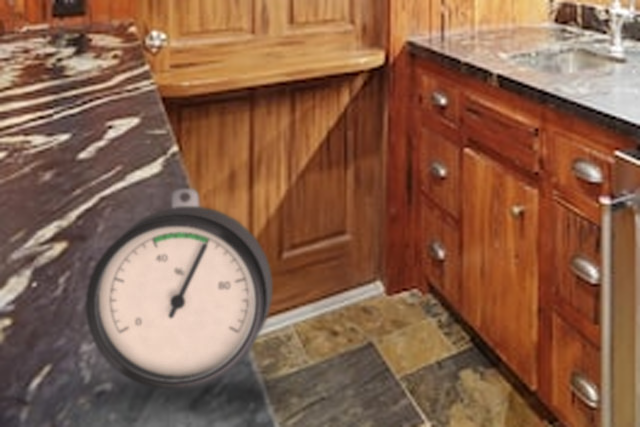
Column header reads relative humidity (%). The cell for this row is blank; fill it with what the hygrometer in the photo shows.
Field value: 60 %
